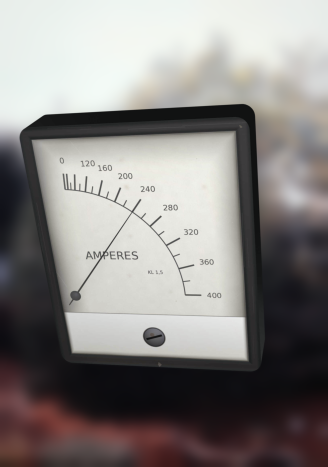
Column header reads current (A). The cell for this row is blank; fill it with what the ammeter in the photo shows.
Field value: 240 A
